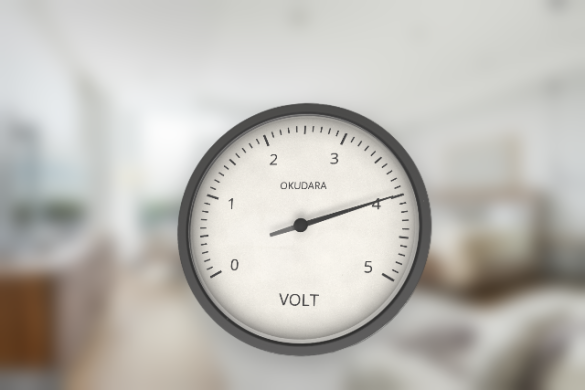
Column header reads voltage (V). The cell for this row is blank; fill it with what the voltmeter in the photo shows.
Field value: 4 V
